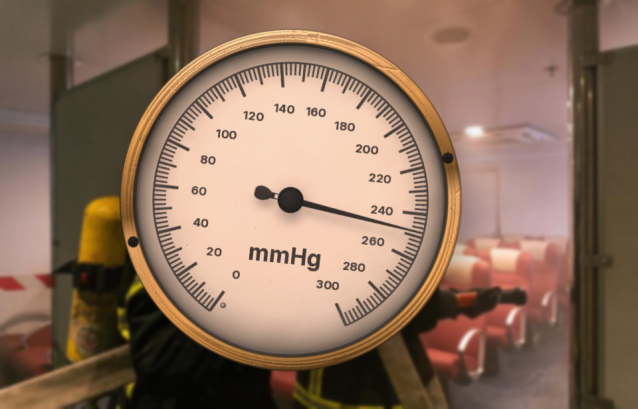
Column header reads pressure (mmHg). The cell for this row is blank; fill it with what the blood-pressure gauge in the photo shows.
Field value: 248 mmHg
